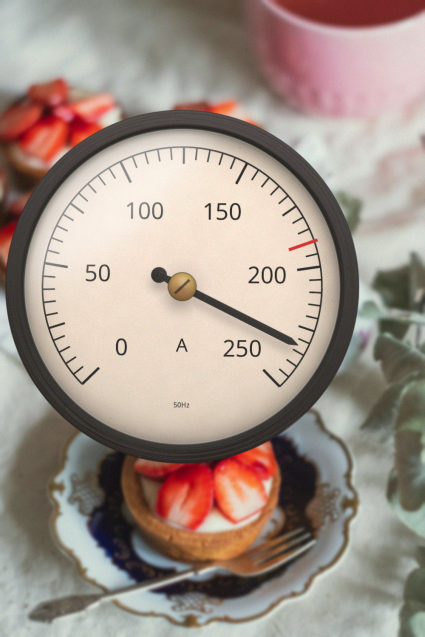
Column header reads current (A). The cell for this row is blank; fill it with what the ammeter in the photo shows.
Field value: 232.5 A
